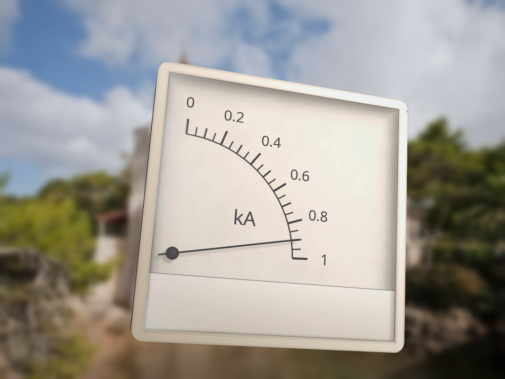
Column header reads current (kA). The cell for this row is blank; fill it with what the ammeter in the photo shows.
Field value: 0.9 kA
